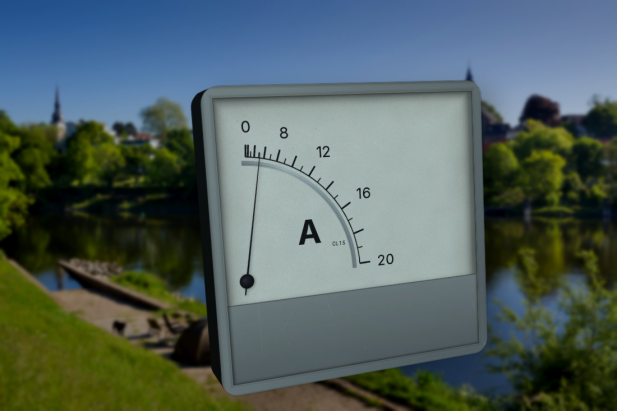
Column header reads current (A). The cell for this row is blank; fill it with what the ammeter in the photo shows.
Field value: 5 A
